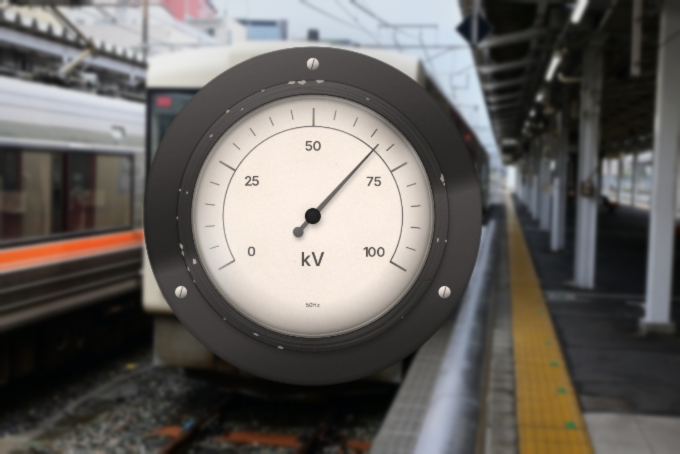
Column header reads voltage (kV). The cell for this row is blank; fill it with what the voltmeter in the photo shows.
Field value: 67.5 kV
